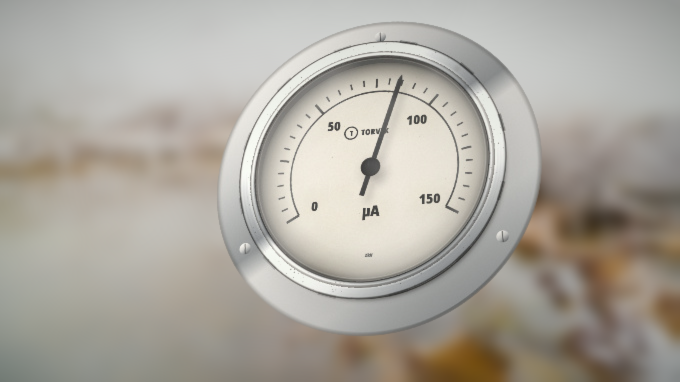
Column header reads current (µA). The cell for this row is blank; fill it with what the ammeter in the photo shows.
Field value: 85 µA
